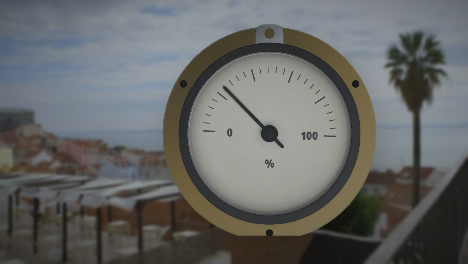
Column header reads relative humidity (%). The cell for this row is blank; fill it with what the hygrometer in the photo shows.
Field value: 24 %
